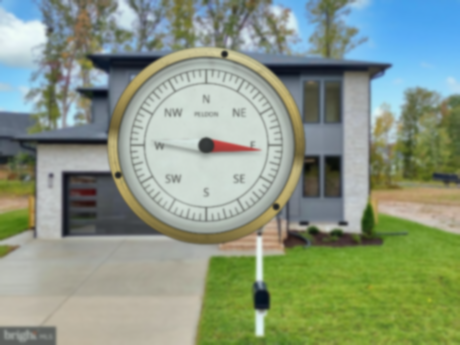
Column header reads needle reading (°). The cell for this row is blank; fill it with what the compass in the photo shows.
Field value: 95 °
